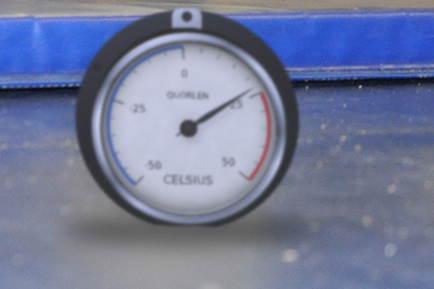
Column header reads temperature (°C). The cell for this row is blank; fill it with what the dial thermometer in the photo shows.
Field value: 22.5 °C
